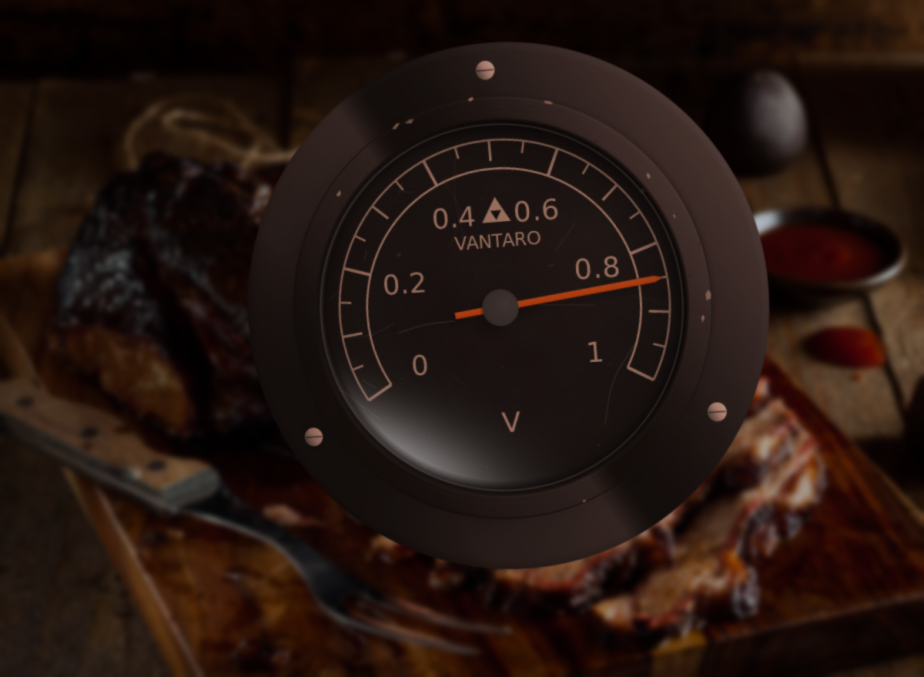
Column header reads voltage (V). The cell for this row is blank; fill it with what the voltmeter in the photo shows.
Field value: 0.85 V
